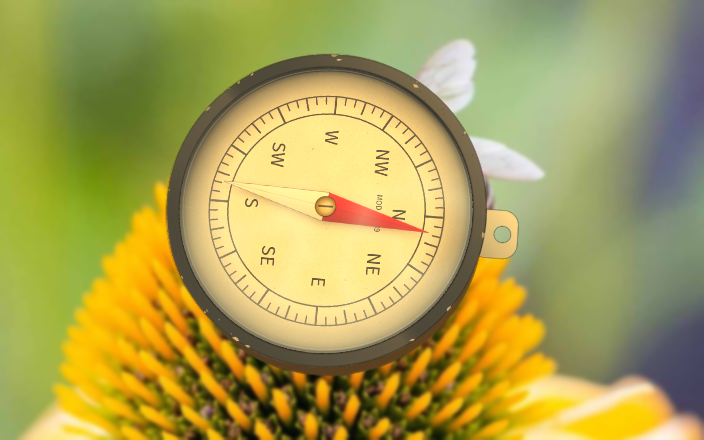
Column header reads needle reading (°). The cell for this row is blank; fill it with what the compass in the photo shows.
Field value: 10 °
